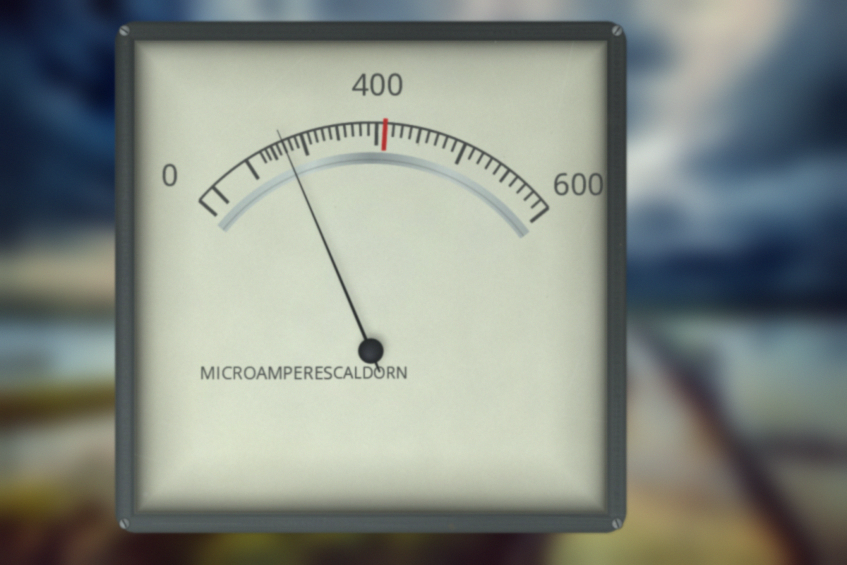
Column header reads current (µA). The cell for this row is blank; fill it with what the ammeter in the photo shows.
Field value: 270 µA
